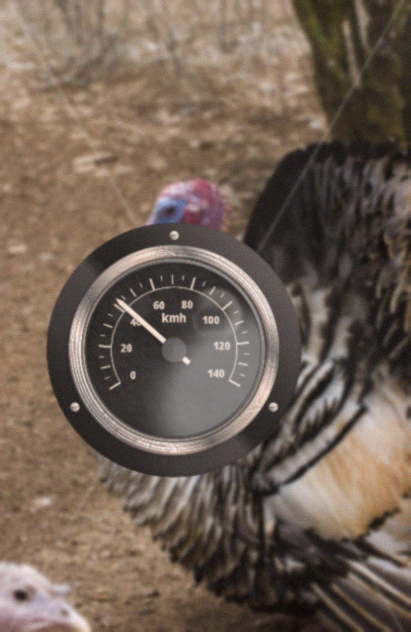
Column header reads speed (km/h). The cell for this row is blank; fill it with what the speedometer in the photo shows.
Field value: 42.5 km/h
